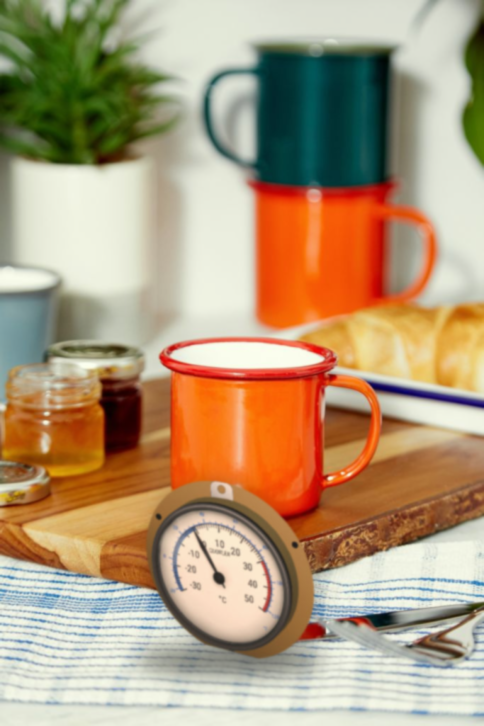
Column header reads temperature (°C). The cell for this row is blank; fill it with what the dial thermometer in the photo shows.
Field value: 0 °C
